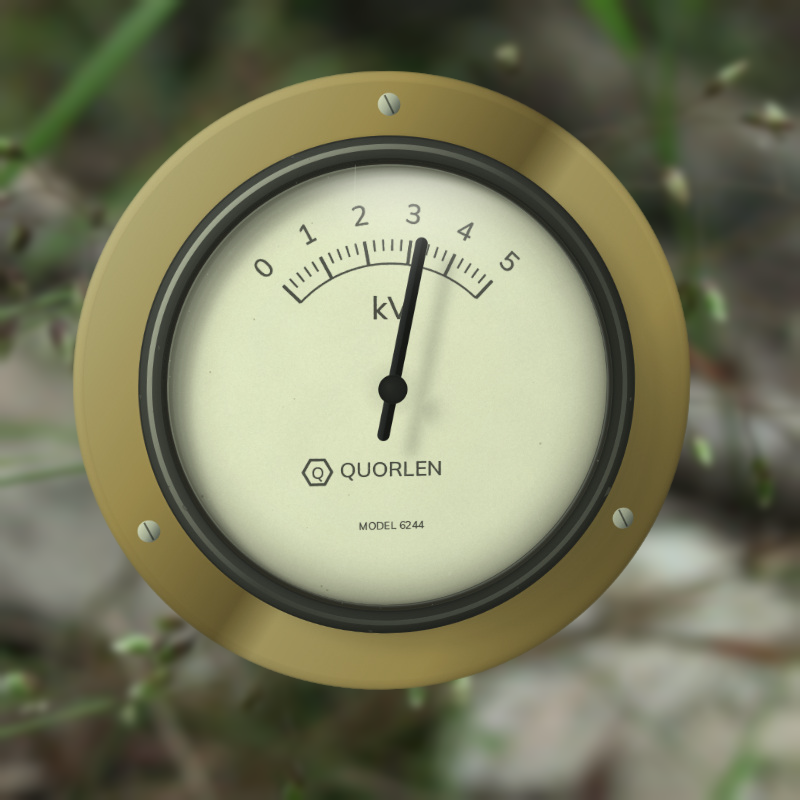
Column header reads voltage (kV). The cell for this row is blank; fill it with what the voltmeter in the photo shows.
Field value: 3.2 kV
